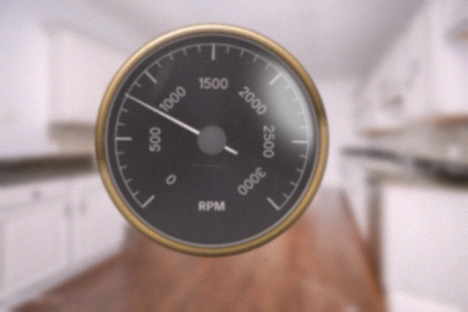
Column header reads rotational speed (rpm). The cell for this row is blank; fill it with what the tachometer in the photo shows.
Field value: 800 rpm
